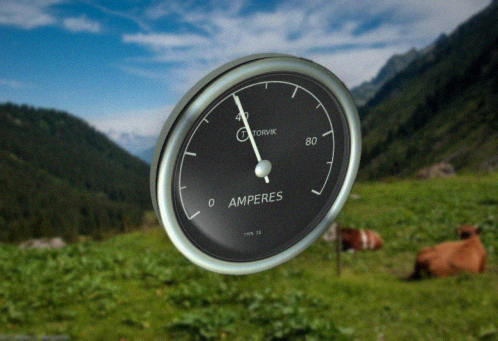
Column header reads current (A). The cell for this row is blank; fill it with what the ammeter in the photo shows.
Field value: 40 A
